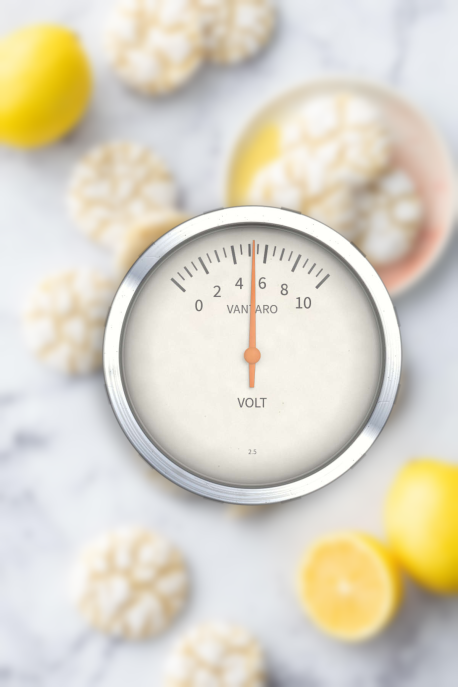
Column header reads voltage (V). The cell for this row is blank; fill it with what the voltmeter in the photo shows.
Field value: 5.25 V
